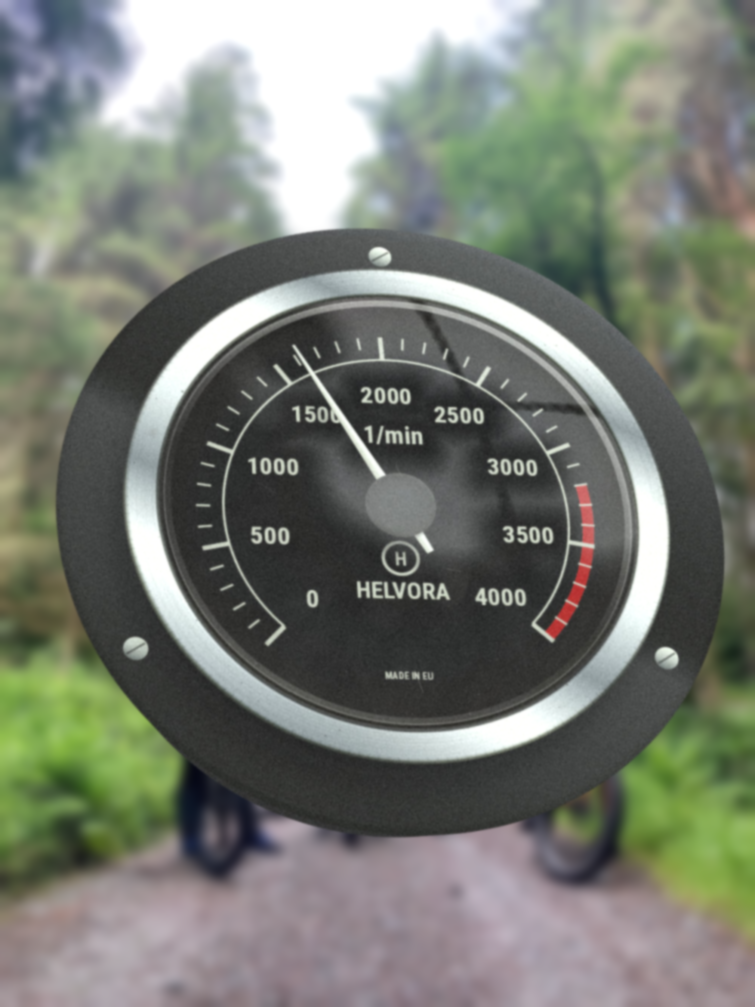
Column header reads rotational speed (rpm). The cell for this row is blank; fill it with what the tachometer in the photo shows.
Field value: 1600 rpm
